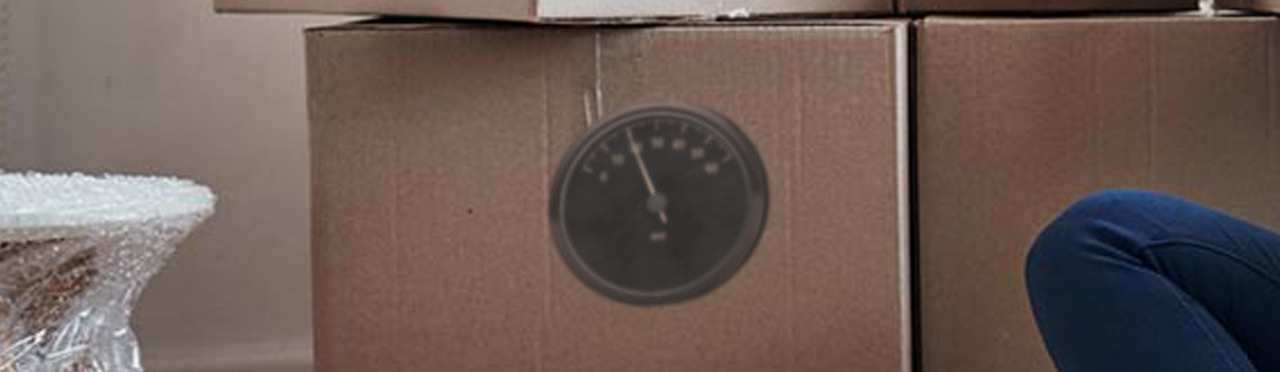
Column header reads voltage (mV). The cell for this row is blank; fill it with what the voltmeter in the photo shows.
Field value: 20 mV
